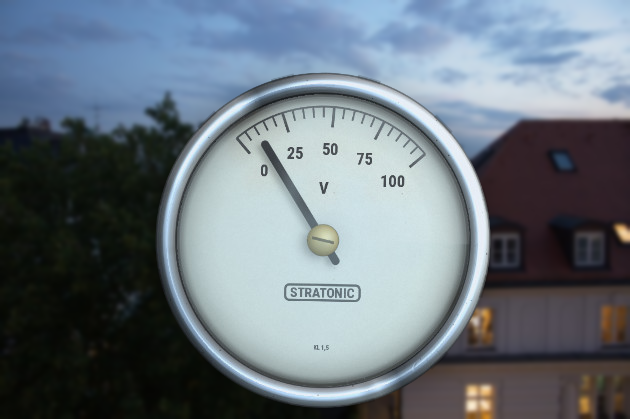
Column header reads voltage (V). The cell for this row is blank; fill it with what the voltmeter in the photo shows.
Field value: 10 V
